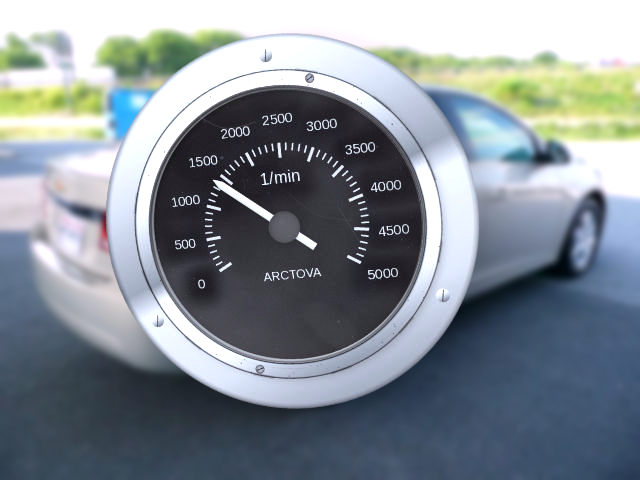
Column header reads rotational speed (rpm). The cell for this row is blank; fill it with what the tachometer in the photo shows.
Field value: 1400 rpm
